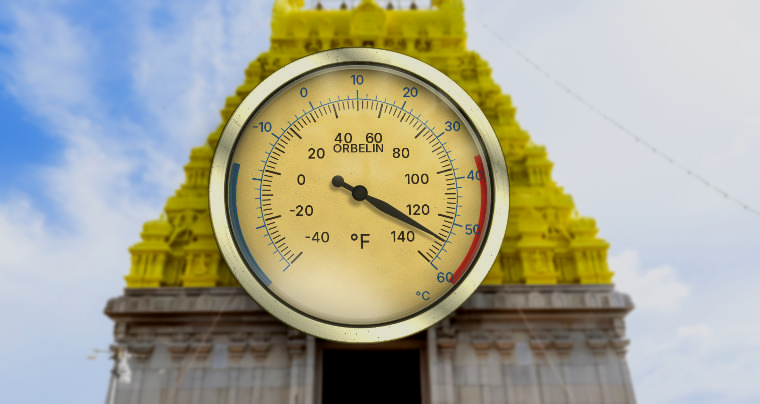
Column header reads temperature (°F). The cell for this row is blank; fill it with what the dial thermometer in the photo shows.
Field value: 130 °F
